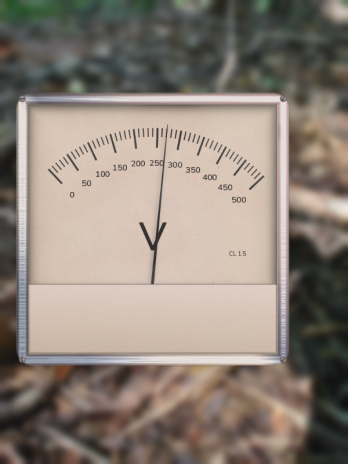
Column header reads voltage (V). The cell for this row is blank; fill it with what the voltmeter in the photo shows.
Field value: 270 V
